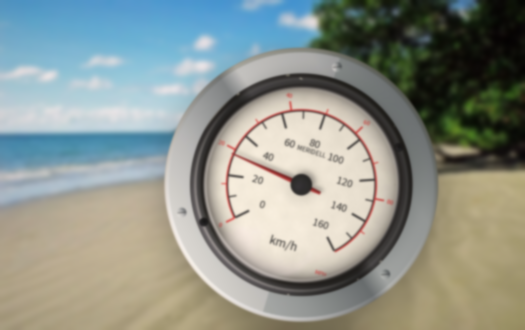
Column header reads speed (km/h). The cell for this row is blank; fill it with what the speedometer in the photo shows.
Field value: 30 km/h
